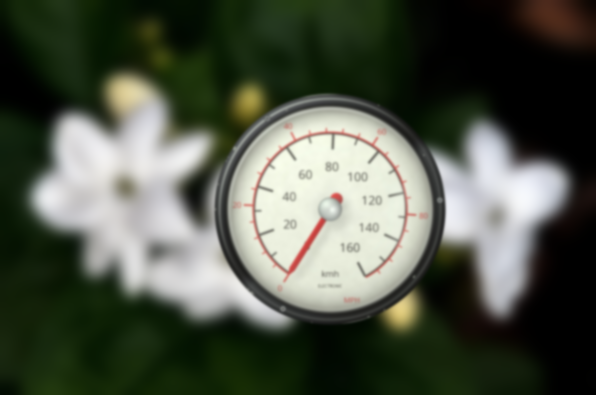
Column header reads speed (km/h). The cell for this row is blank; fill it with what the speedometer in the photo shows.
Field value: 0 km/h
